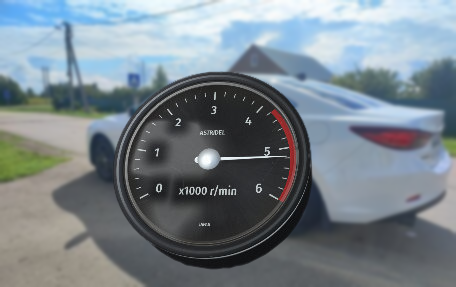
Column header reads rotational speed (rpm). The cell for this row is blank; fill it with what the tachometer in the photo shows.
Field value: 5200 rpm
